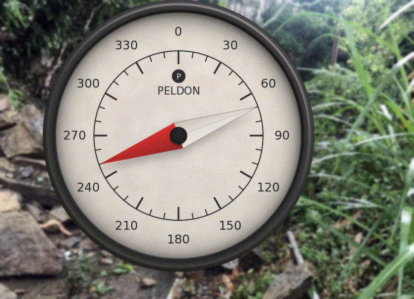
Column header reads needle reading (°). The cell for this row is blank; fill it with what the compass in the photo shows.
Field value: 250 °
